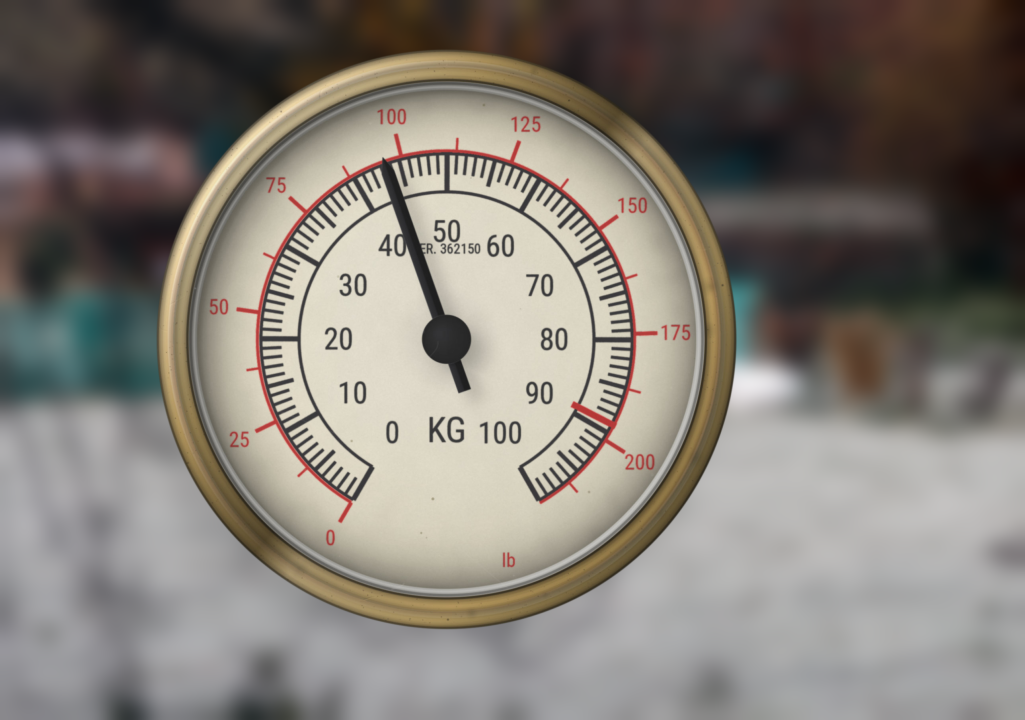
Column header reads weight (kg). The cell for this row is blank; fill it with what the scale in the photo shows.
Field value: 43.5 kg
